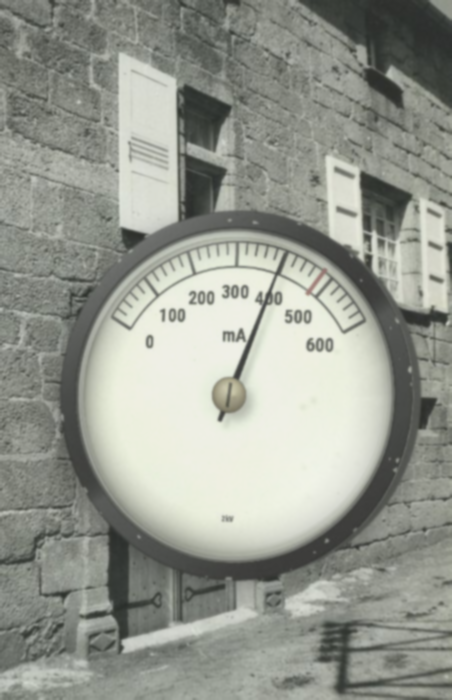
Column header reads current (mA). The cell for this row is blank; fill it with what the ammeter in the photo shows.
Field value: 400 mA
